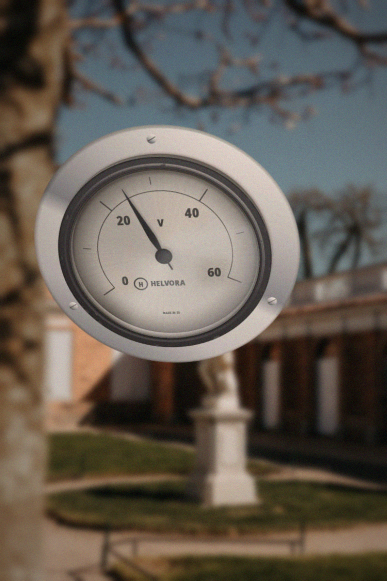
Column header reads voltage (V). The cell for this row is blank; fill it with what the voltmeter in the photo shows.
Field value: 25 V
